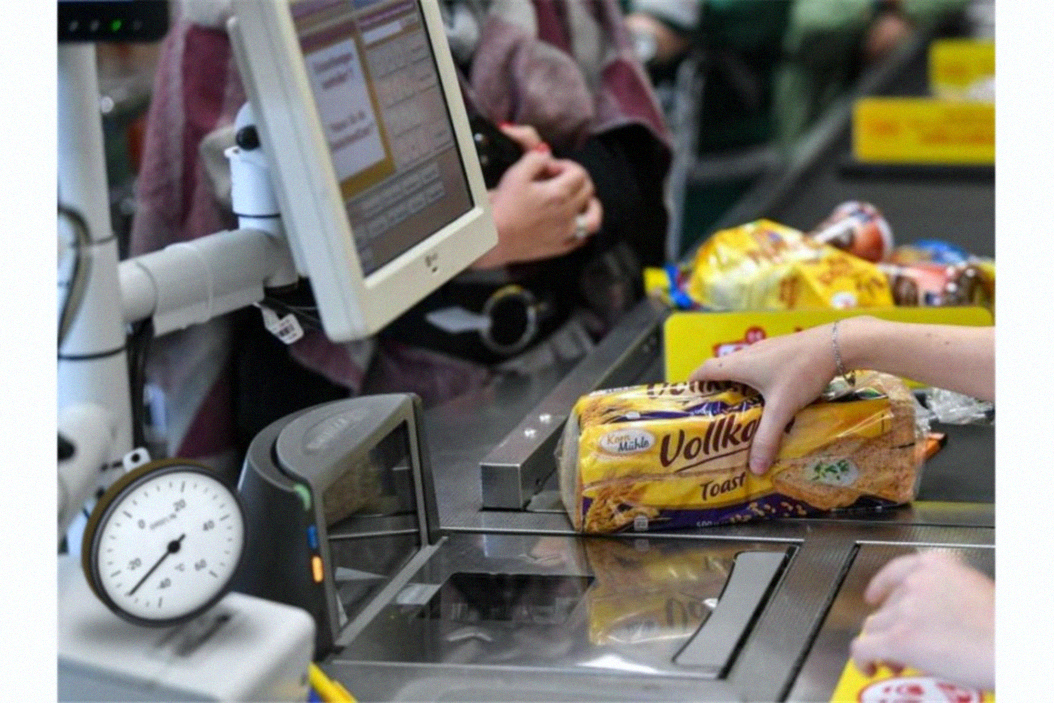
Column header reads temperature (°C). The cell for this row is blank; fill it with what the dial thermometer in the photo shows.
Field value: -28 °C
